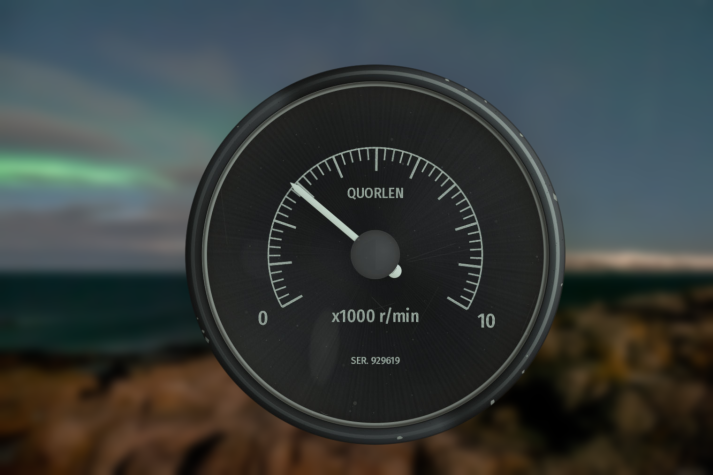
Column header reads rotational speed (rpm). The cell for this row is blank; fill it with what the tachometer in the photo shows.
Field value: 2900 rpm
